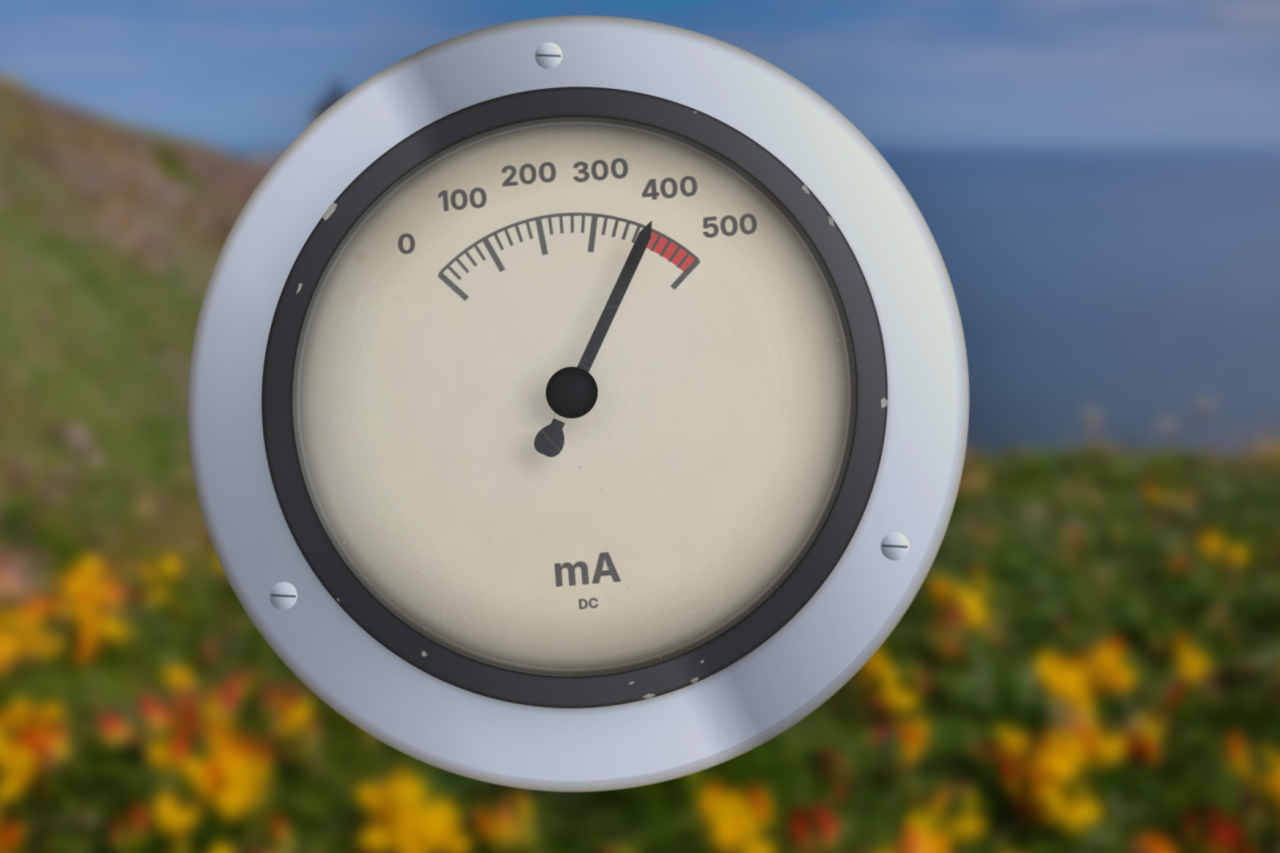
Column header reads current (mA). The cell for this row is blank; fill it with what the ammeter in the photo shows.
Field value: 400 mA
